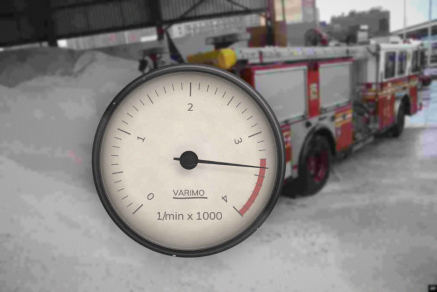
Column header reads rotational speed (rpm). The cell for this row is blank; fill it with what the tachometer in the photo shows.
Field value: 3400 rpm
